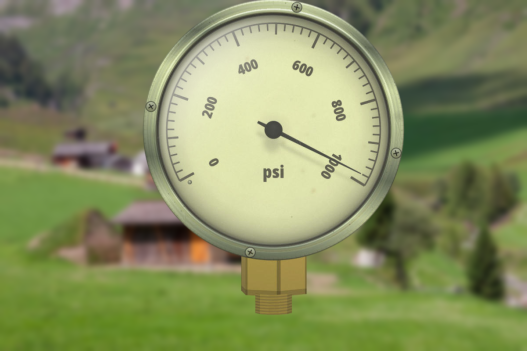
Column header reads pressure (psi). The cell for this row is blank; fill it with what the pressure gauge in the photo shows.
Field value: 980 psi
